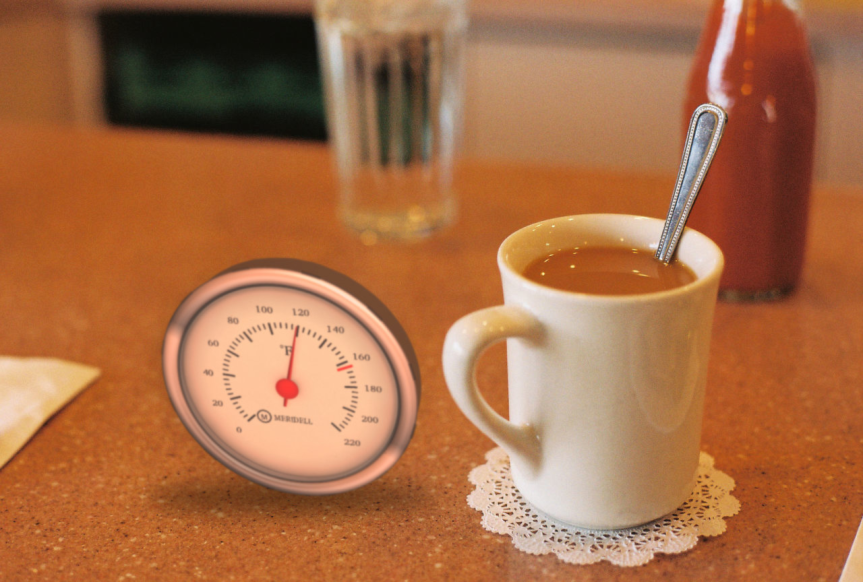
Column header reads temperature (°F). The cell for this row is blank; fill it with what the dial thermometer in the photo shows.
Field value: 120 °F
